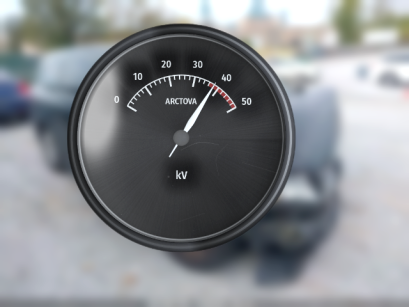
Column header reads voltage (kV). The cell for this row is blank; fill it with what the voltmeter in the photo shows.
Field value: 38 kV
